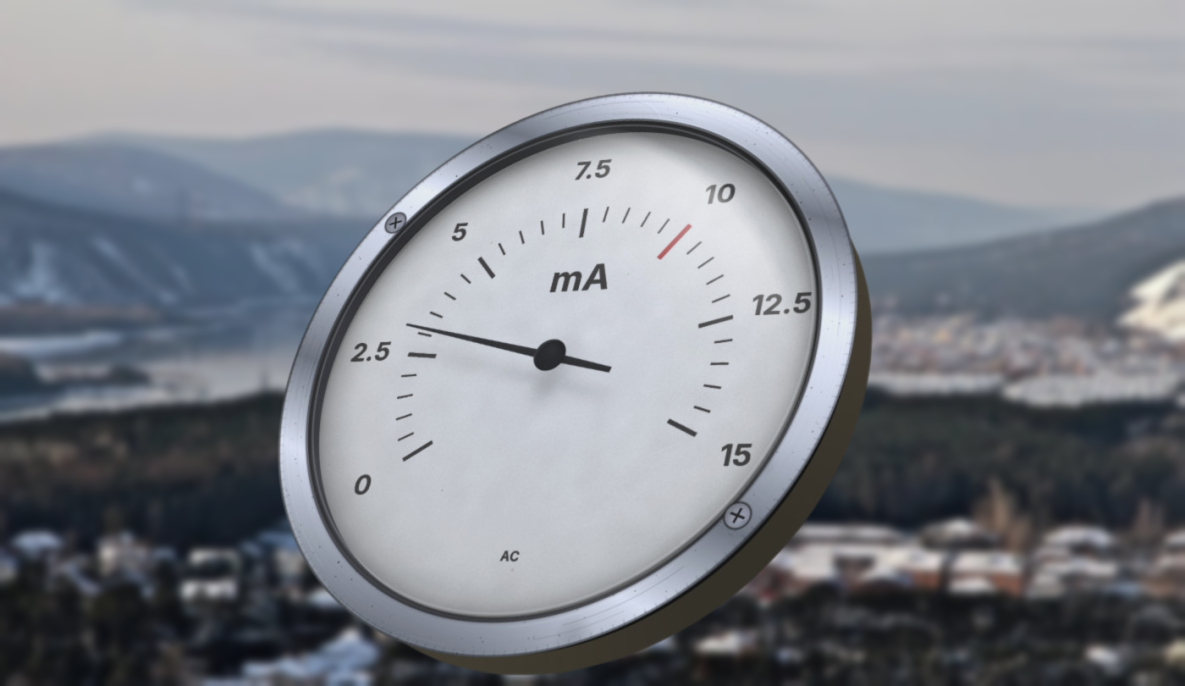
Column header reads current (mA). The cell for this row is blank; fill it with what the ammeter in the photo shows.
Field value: 3 mA
